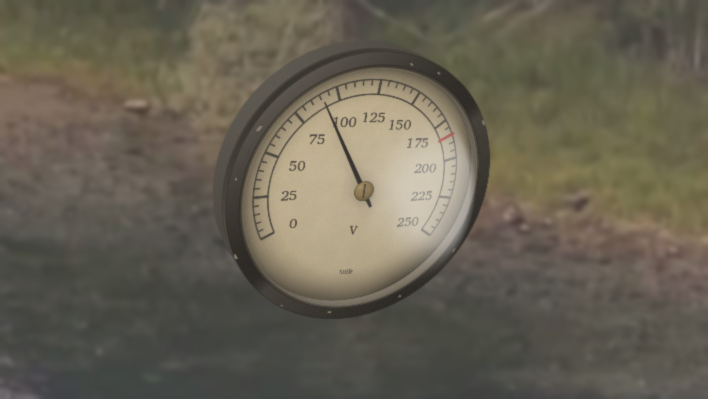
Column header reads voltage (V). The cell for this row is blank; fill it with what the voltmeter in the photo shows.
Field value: 90 V
